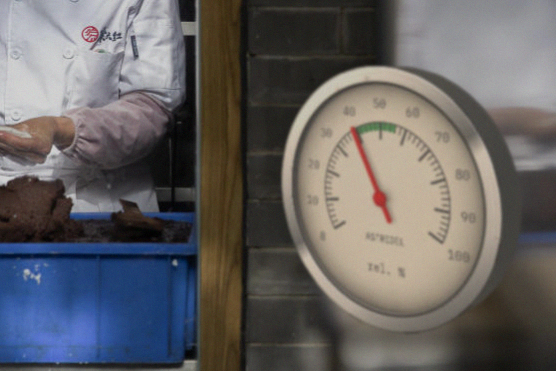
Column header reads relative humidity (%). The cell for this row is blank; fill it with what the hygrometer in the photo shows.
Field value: 40 %
